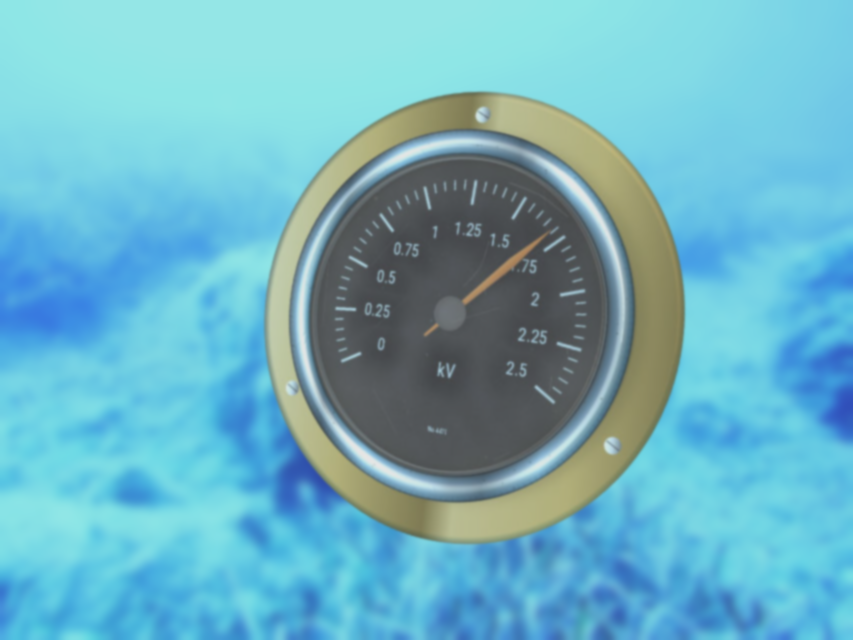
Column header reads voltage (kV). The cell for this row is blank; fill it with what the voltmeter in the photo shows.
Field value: 1.7 kV
